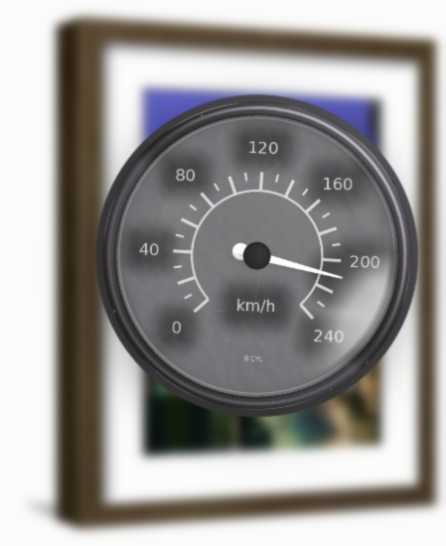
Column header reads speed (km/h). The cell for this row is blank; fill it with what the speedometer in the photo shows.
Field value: 210 km/h
